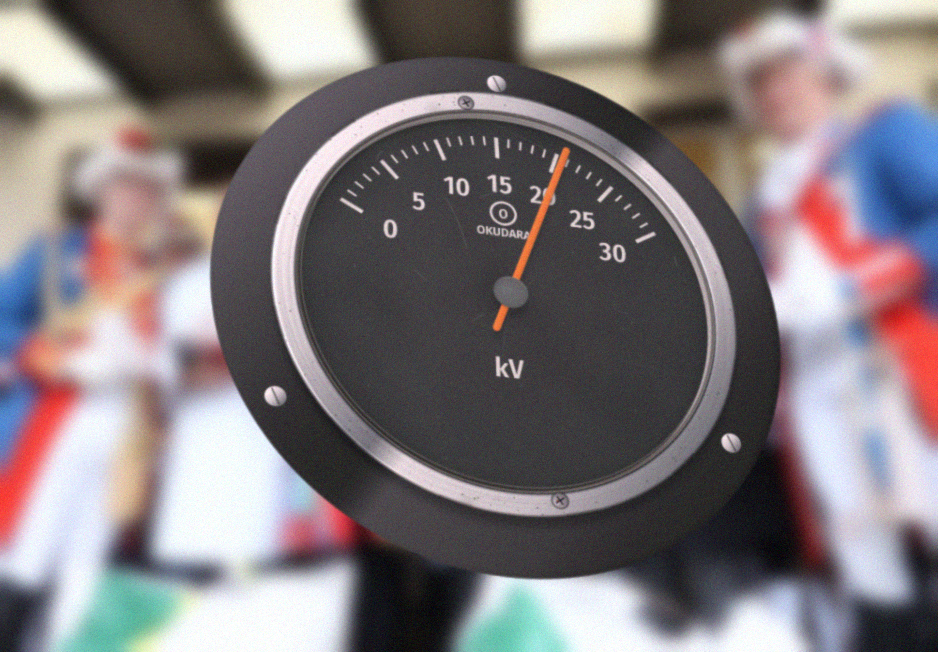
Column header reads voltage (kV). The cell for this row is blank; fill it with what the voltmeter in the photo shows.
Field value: 20.5 kV
